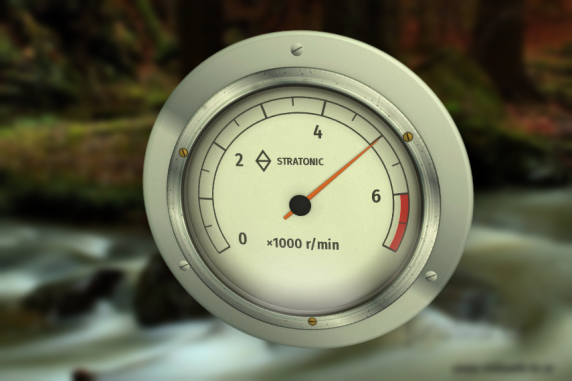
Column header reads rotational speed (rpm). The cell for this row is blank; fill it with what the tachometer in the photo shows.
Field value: 5000 rpm
